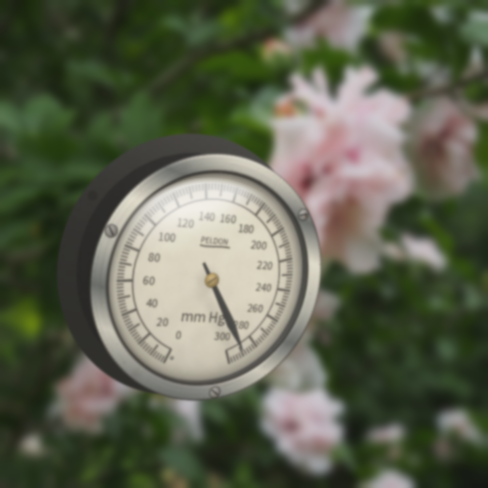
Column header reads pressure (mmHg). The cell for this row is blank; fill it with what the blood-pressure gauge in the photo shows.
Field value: 290 mmHg
